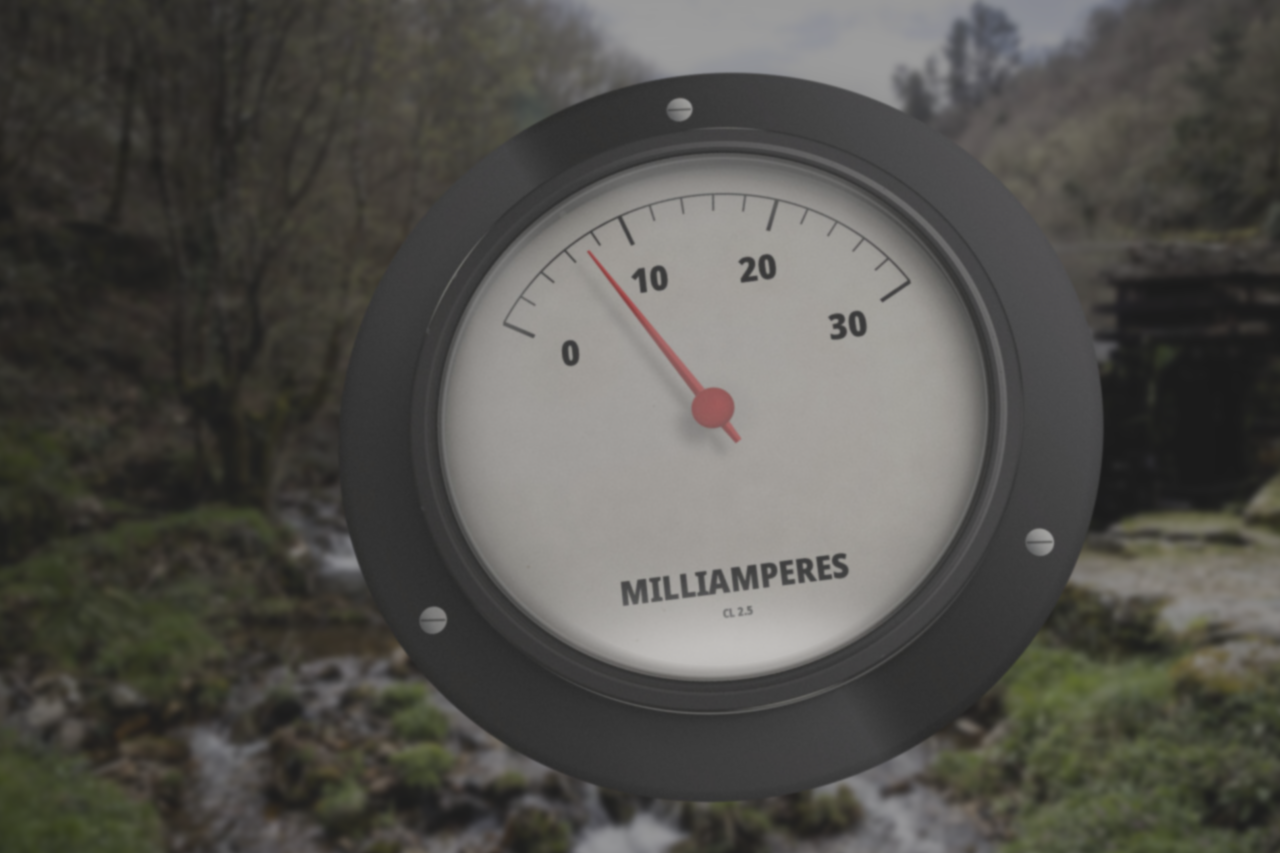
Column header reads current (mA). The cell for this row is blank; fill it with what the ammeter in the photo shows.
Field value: 7 mA
